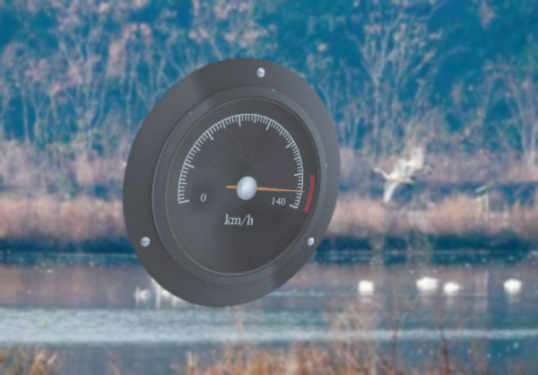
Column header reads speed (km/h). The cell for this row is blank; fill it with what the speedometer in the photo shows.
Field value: 130 km/h
